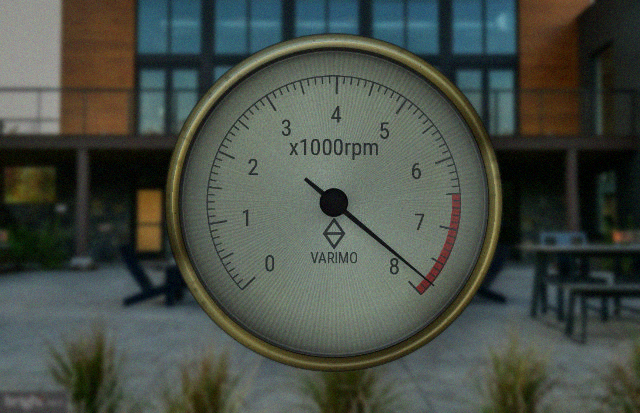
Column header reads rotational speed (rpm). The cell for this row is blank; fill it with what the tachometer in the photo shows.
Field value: 7800 rpm
